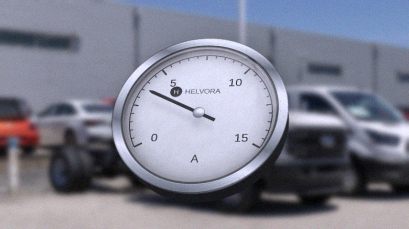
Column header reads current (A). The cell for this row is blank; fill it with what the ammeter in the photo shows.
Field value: 3.5 A
